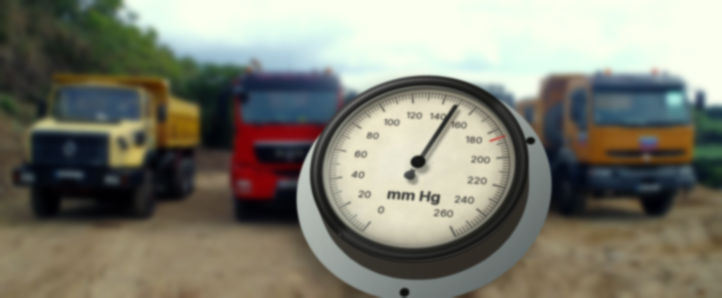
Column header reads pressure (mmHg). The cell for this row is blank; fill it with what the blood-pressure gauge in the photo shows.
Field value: 150 mmHg
